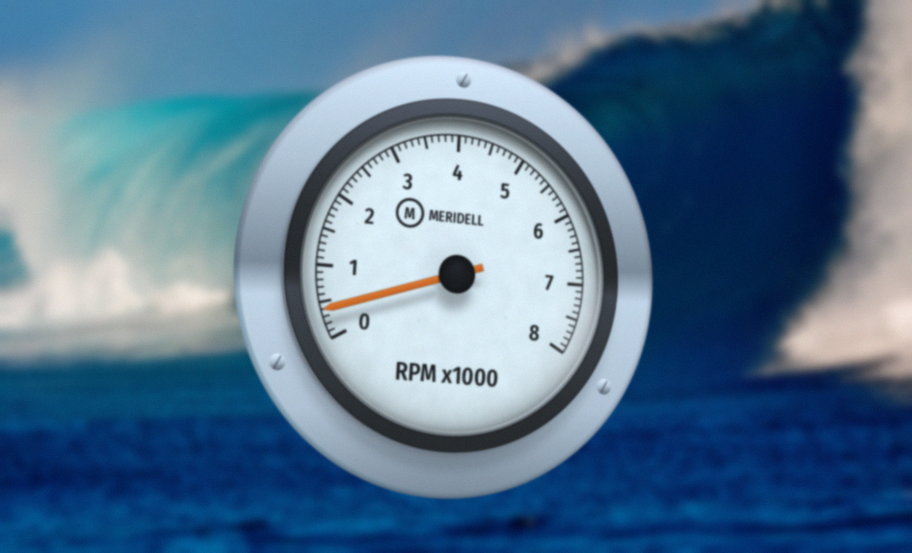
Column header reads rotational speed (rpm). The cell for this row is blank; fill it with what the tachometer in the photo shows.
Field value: 400 rpm
